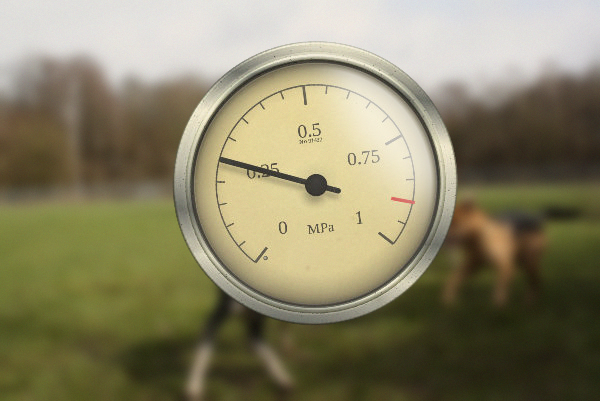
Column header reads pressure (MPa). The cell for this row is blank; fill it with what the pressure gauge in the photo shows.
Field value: 0.25 MPa
